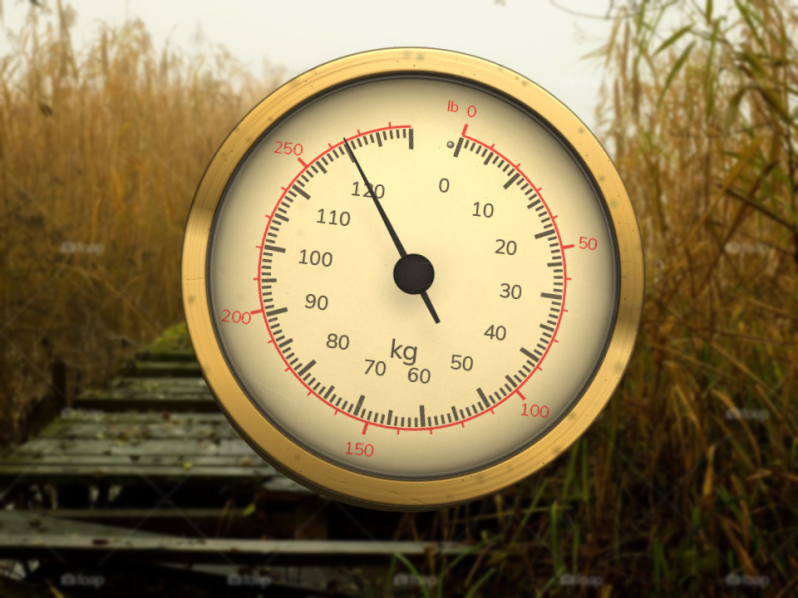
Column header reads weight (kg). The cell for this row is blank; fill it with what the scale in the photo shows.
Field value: 120 kg
